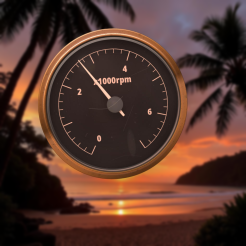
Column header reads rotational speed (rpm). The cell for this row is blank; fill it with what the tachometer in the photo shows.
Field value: 2700 rpm
